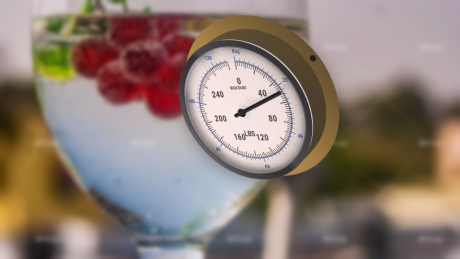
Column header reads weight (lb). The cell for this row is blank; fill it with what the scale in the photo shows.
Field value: 50 lb
